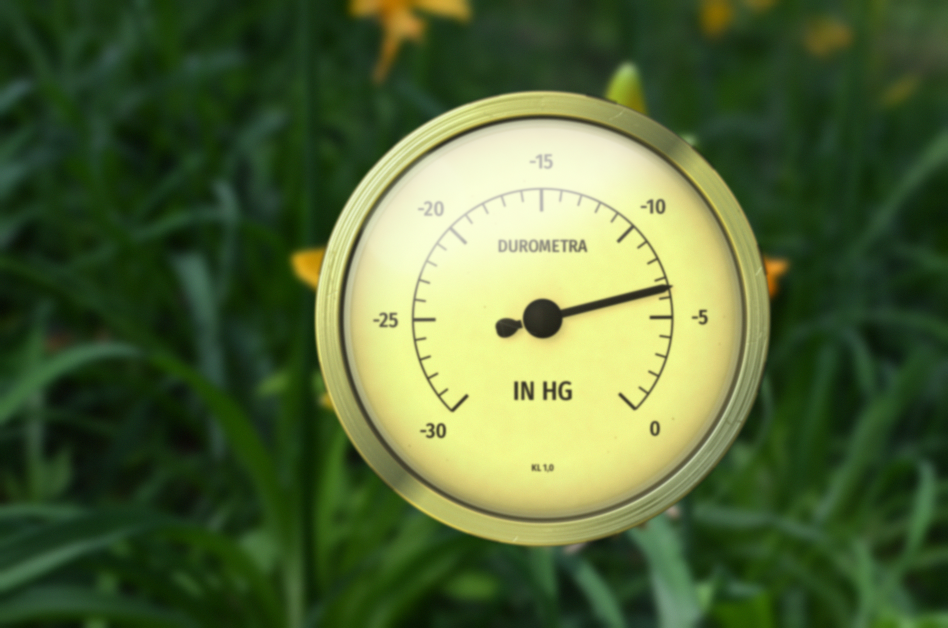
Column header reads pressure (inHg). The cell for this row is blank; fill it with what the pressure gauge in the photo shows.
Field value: -6.5 inHg
